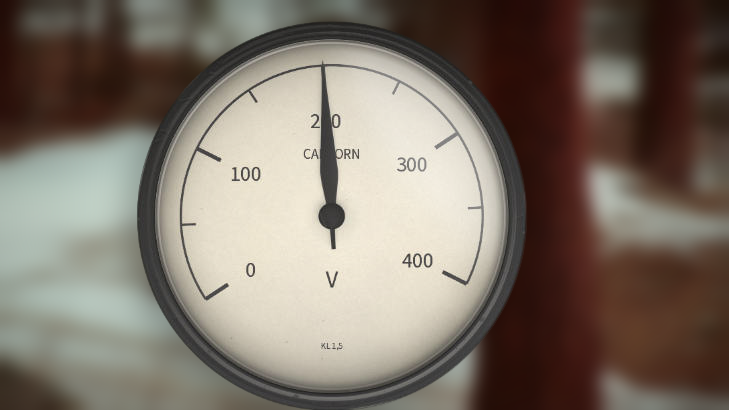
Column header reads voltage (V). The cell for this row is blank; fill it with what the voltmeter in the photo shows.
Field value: 200 V
